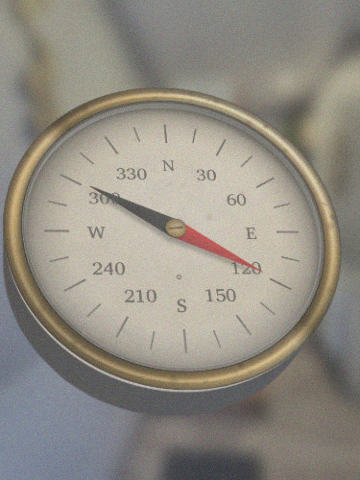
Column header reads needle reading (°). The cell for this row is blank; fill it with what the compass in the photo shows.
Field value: 120 °
